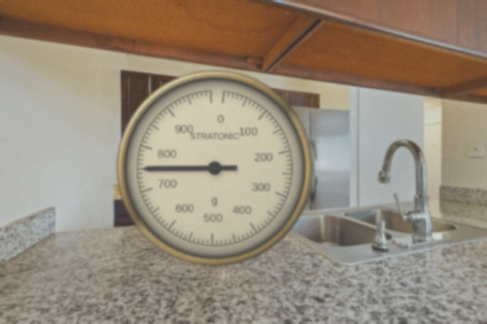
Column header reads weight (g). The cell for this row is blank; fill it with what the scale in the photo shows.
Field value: 750 g
